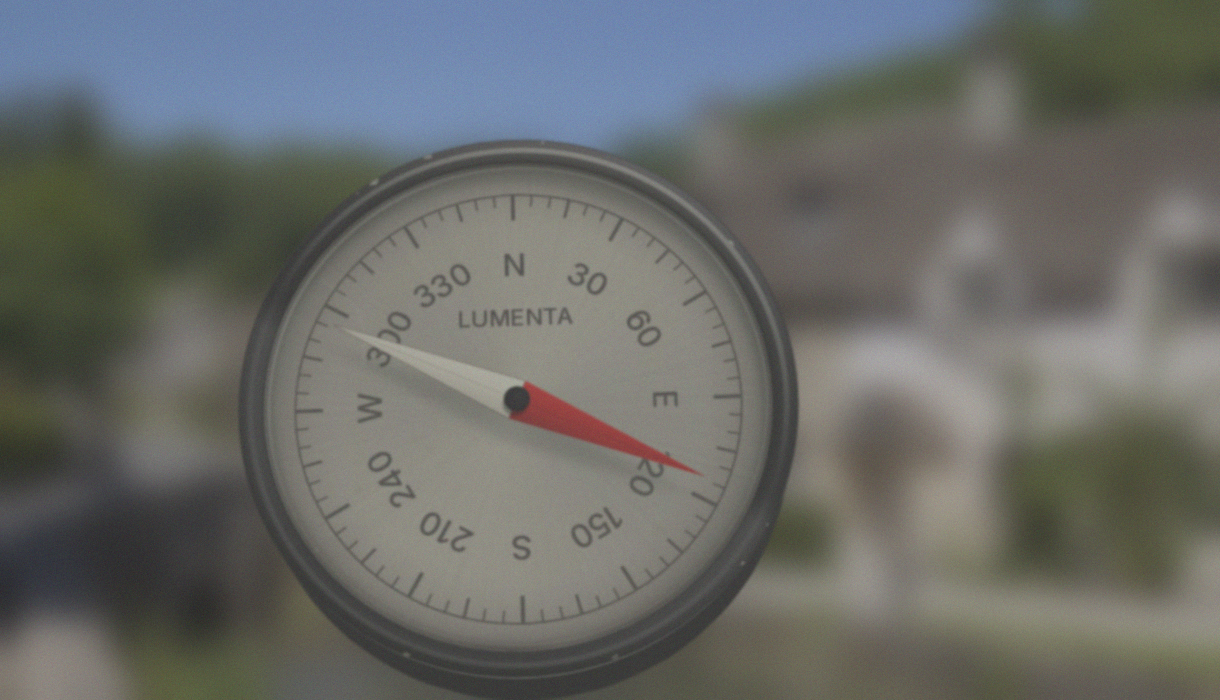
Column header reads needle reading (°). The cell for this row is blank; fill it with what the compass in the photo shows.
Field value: 115 °
